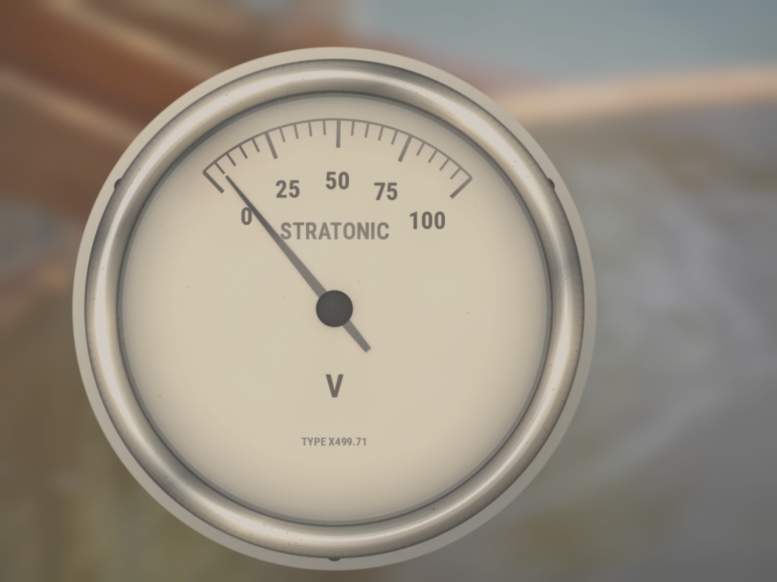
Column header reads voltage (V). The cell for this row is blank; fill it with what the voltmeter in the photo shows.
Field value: 5 V
